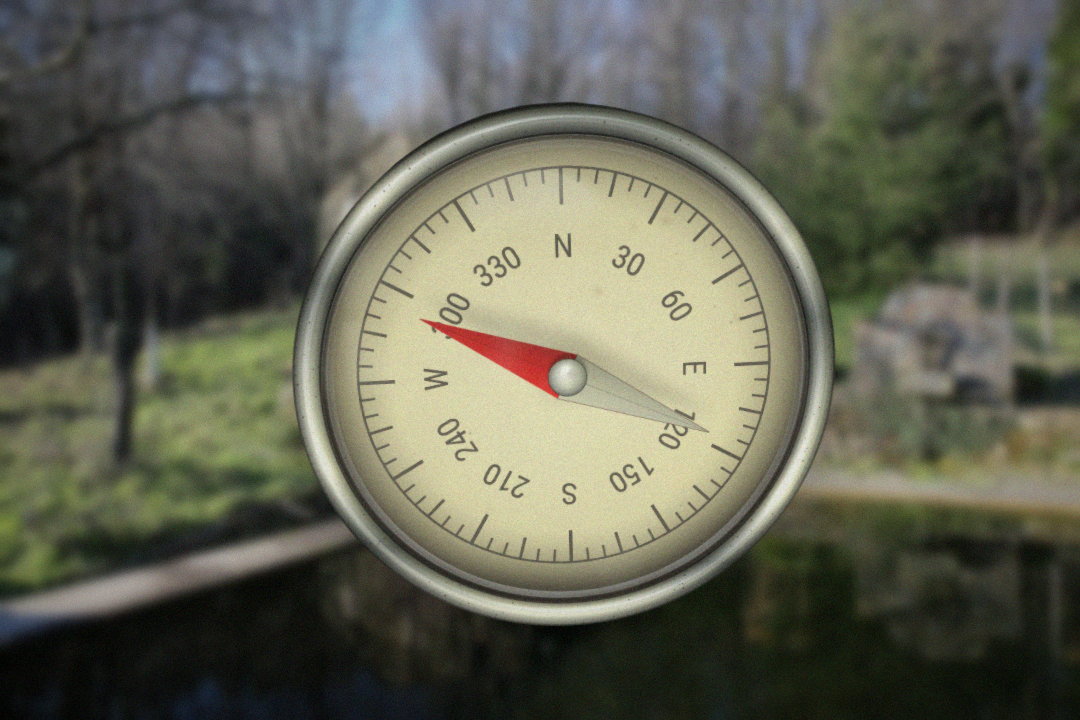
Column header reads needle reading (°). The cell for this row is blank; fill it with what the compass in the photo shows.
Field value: 295 °
